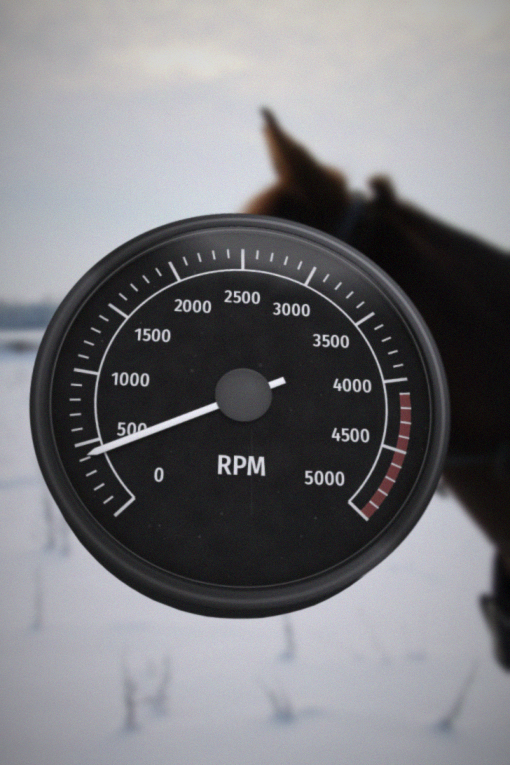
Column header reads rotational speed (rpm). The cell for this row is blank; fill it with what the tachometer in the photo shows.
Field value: 400 rpm
